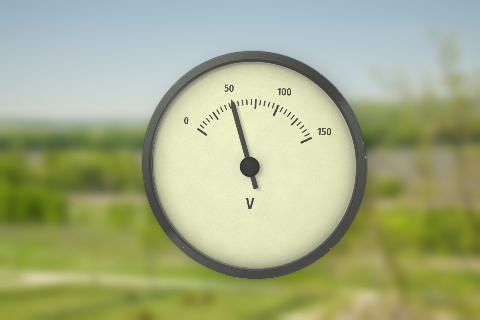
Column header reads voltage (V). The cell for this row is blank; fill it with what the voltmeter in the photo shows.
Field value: 50 V
